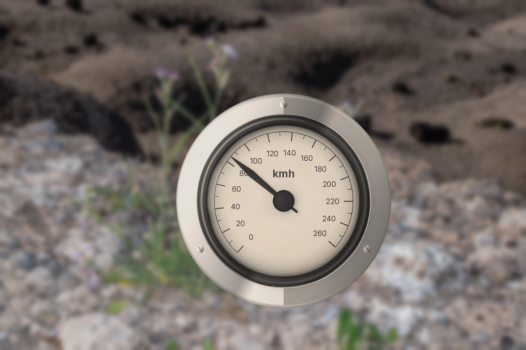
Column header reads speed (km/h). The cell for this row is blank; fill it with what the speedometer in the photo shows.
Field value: 85 km/h
